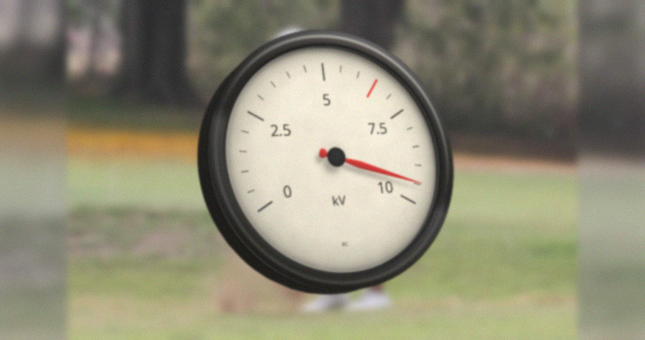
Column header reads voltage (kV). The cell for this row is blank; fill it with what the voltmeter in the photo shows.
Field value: 9.5 kV
